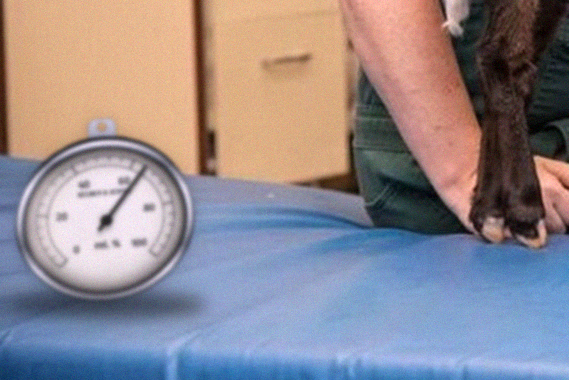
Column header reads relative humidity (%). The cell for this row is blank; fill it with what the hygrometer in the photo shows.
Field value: 64 %
